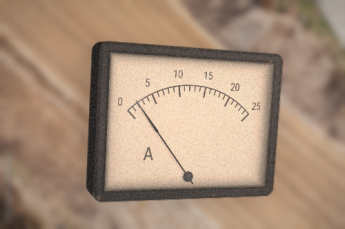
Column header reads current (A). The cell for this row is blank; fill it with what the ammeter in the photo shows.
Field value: 2 A
